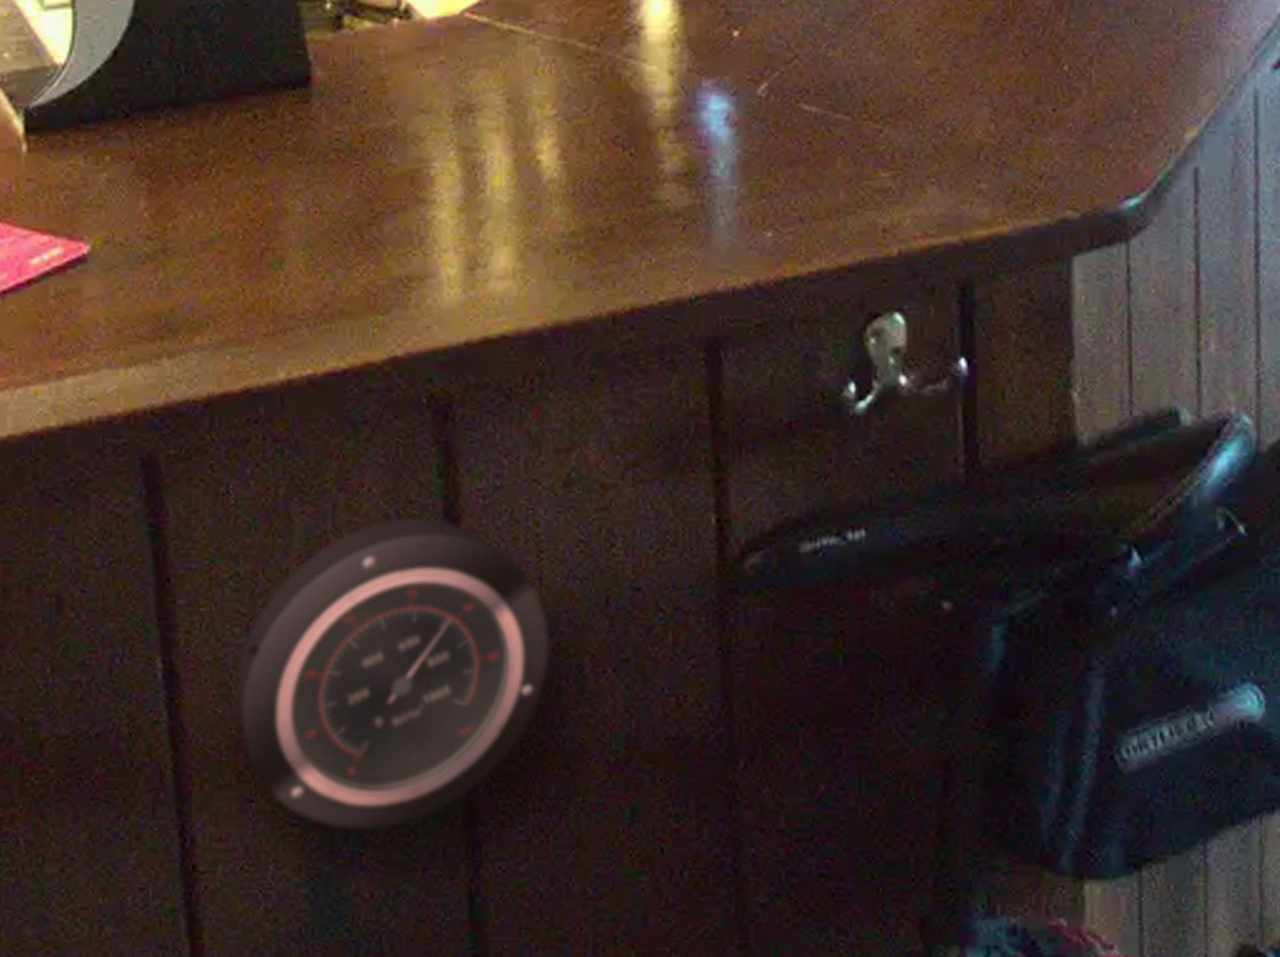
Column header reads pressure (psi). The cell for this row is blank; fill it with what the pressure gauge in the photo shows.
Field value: 700 psi
